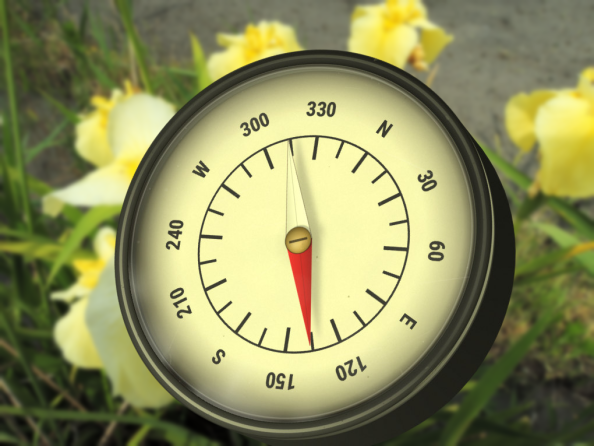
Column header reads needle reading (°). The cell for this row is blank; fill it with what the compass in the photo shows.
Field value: 135 °
